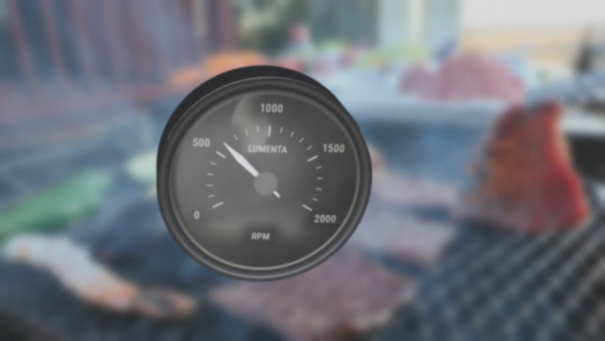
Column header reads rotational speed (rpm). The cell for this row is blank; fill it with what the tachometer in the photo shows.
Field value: 600 rpm
